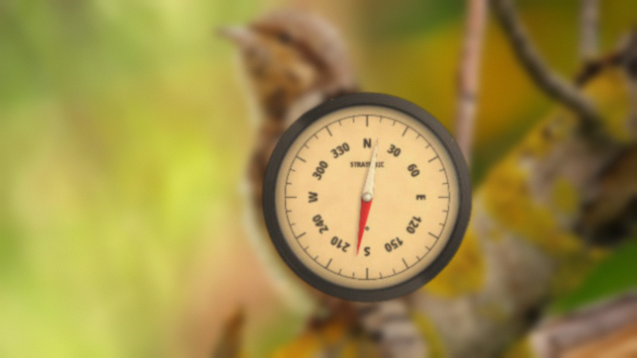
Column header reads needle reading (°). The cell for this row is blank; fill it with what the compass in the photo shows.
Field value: 190 °
